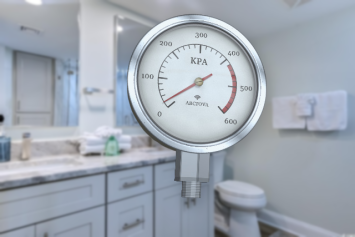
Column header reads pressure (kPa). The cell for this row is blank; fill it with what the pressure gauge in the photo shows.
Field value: 20 kPa
